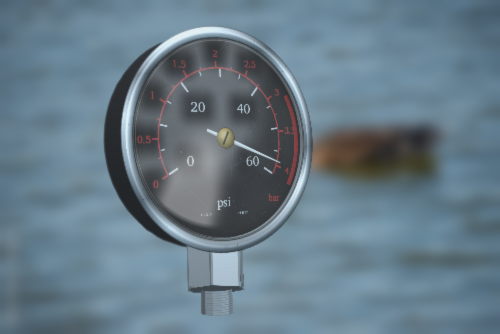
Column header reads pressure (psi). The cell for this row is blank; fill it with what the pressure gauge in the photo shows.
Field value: 57.5 psi
